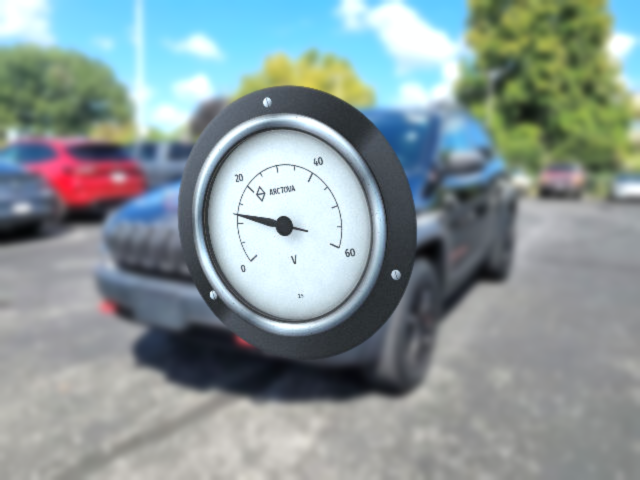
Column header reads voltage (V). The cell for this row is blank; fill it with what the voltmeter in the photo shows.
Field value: 12.5 V
